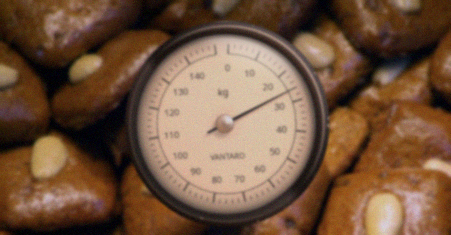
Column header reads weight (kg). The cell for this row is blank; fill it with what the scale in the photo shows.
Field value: 26 kg
